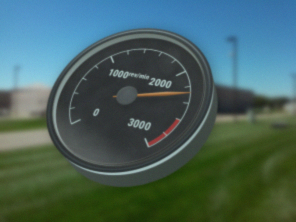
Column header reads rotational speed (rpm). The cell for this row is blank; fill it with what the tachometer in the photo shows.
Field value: 2300 rpm
